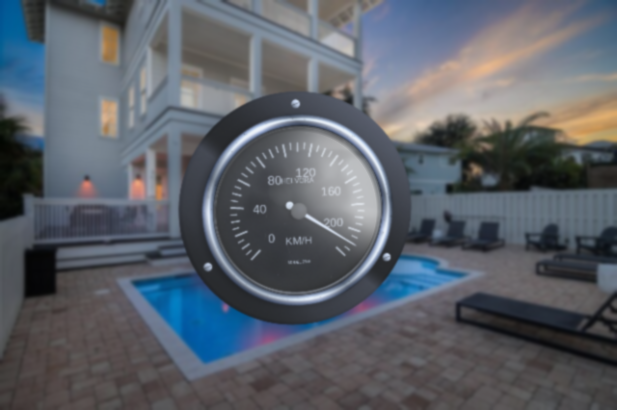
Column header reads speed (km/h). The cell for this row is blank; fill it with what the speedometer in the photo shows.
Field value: 210 km/h
